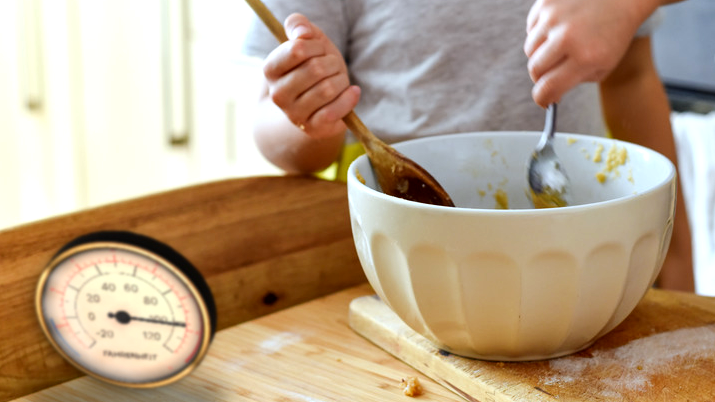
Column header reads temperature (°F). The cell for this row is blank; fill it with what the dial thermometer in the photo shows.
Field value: 100 °F
